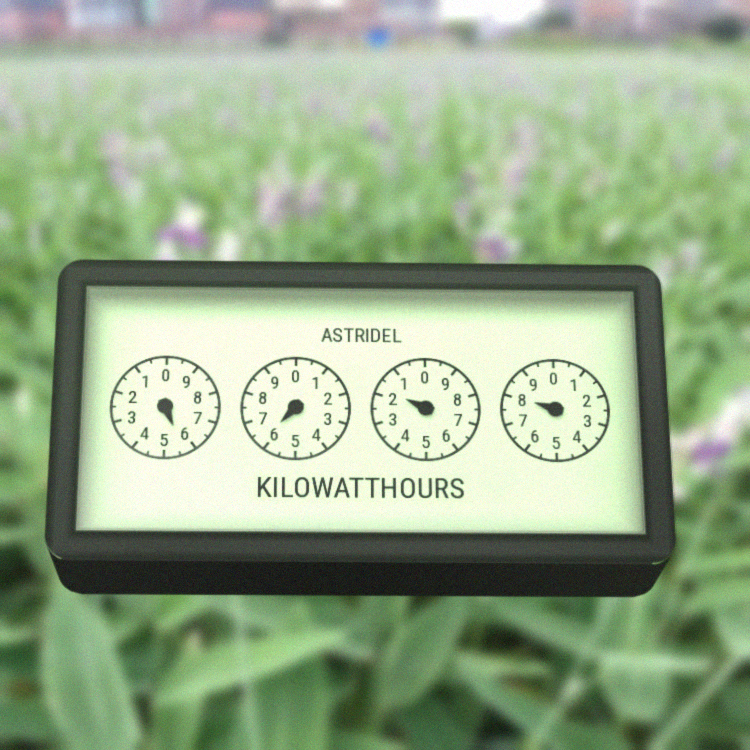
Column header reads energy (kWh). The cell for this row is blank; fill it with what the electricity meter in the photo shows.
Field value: 5618 kWh
